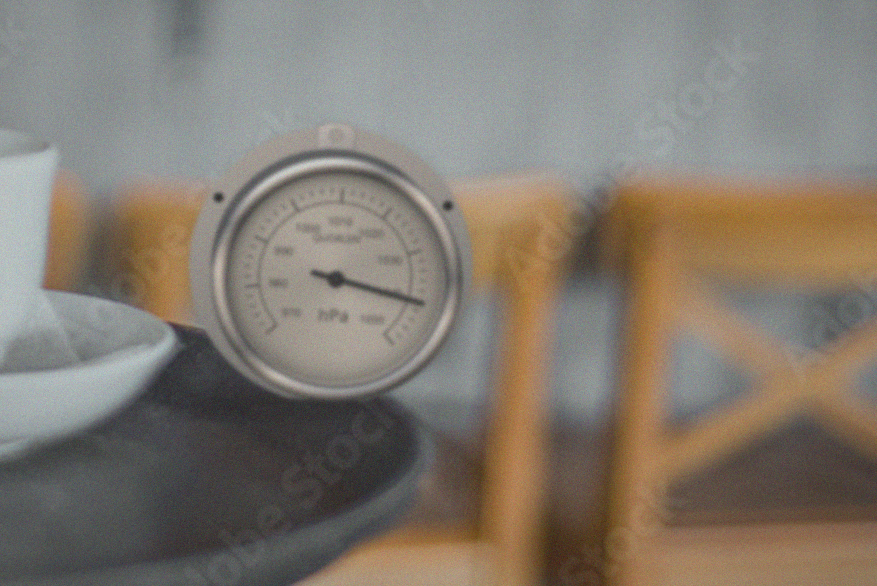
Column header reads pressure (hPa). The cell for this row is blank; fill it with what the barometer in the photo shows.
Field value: 1040 hPa
